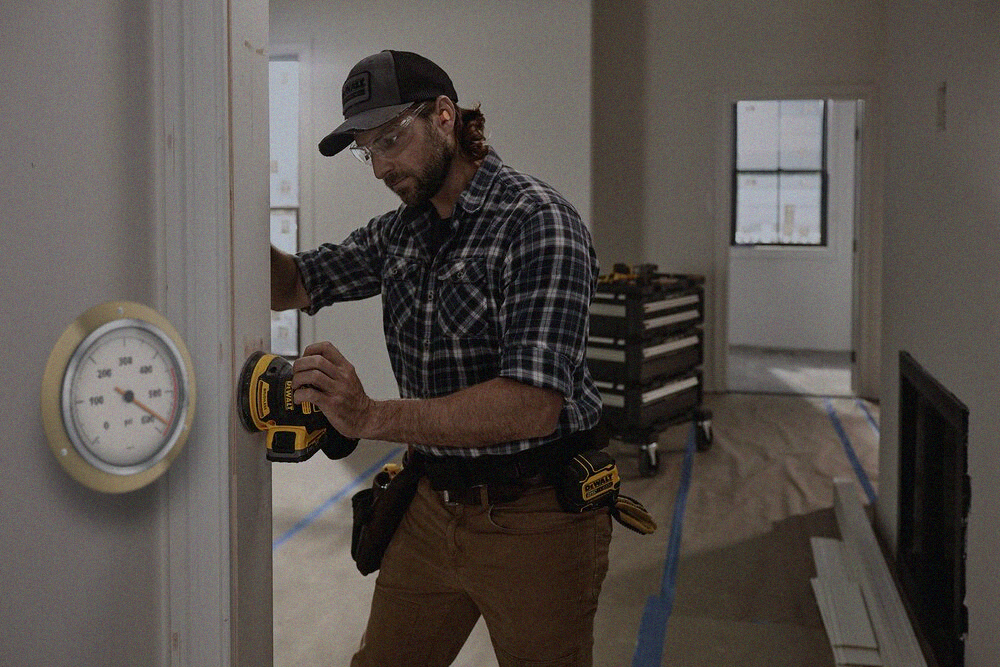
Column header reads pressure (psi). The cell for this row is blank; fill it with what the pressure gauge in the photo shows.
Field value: 575 psi
